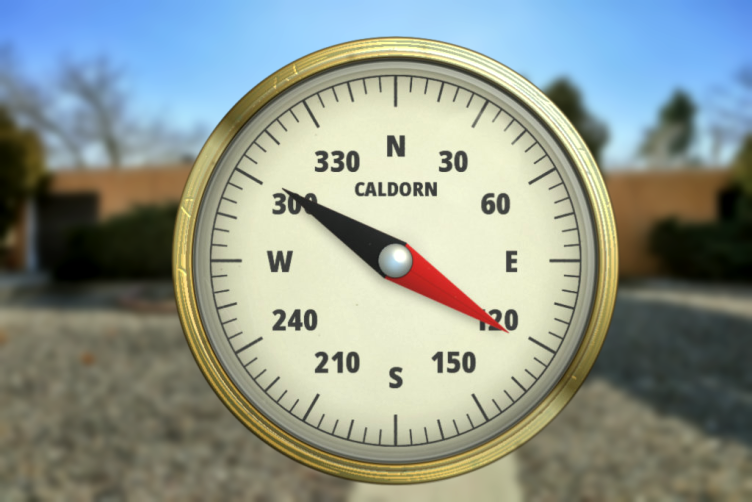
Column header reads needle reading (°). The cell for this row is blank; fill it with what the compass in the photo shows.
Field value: 122.5 °
